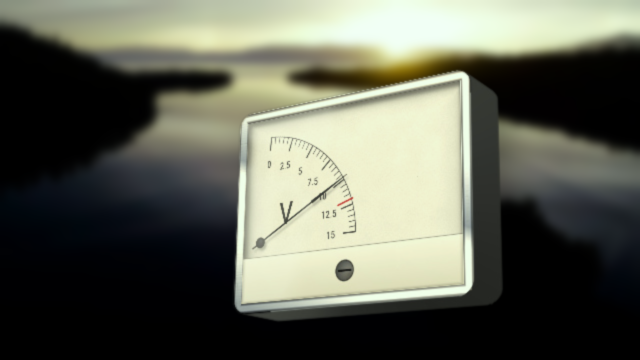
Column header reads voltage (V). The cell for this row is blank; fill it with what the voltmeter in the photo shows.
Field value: 10 V
